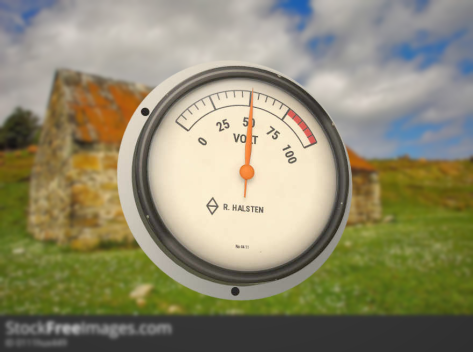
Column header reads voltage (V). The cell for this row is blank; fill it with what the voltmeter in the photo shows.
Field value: 50 V
